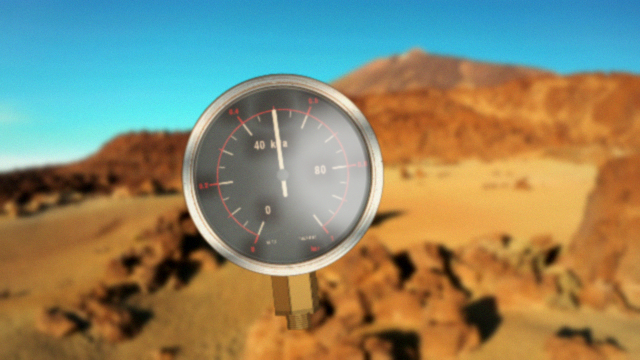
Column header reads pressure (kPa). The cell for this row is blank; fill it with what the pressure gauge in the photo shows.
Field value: 50 kPa
